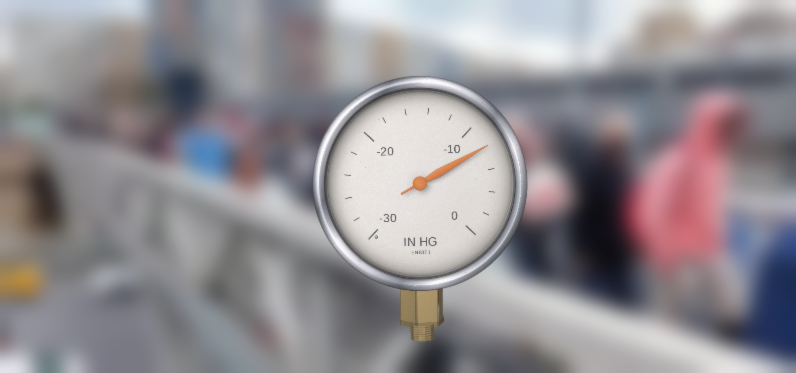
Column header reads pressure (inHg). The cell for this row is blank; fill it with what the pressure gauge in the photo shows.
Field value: -8 inHg
